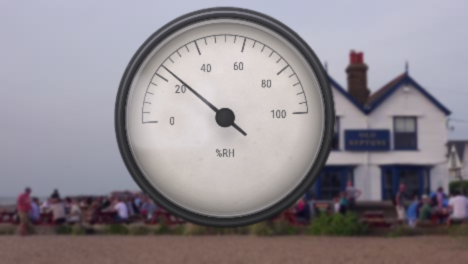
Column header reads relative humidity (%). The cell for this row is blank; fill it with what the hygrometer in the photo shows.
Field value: 24 %
